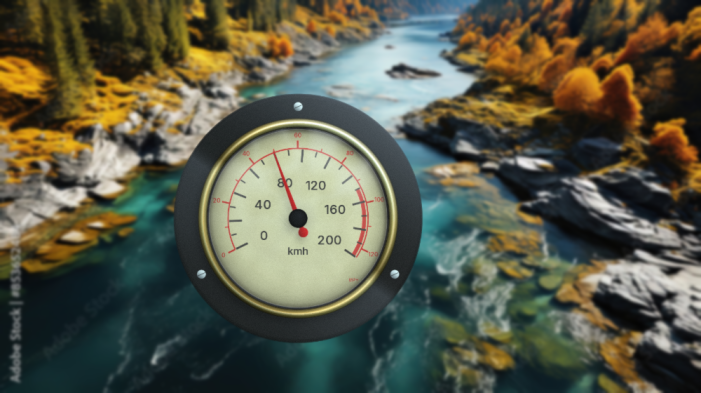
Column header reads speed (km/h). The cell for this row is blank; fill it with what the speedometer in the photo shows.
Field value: 80 km/h
